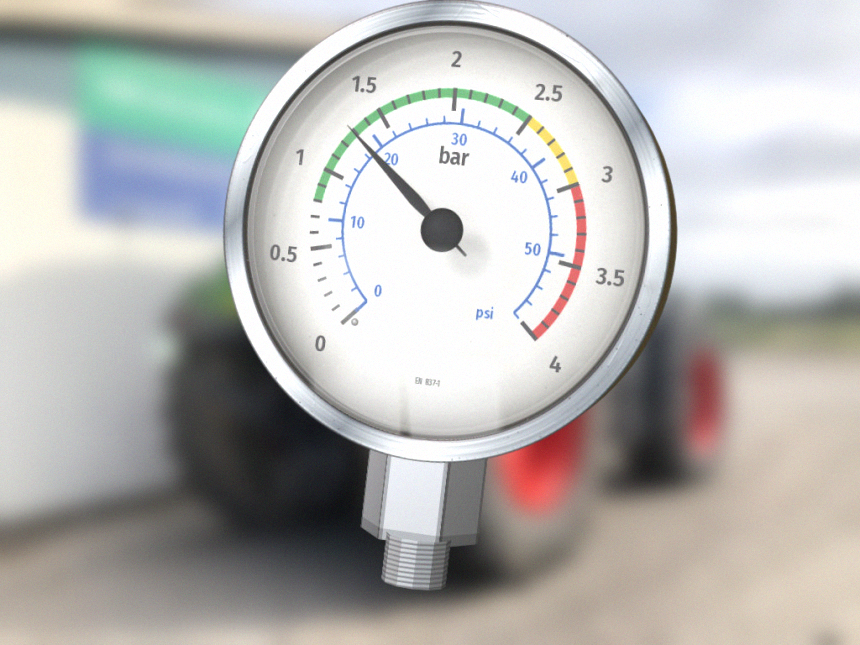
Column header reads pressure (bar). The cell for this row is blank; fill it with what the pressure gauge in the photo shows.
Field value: 1.3 bar
